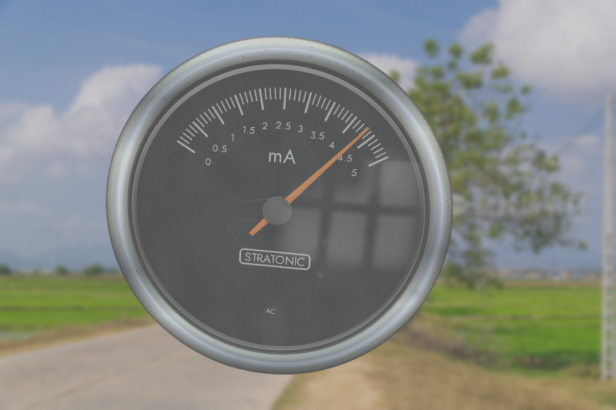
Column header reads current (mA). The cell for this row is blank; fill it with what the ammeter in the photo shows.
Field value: 4.3 mA
